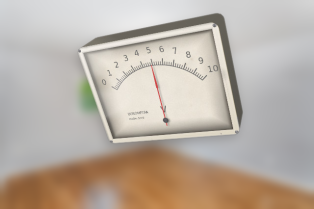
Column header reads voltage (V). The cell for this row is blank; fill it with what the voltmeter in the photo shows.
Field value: 5 V
